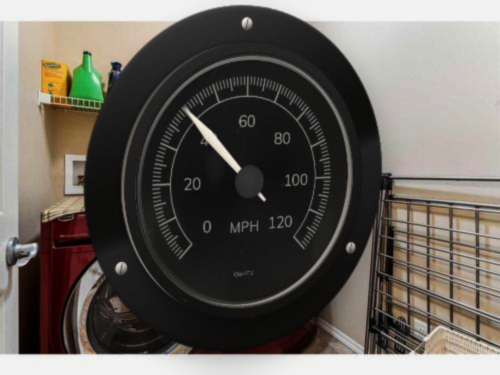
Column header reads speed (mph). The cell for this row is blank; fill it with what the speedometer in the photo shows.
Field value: 40 mph
